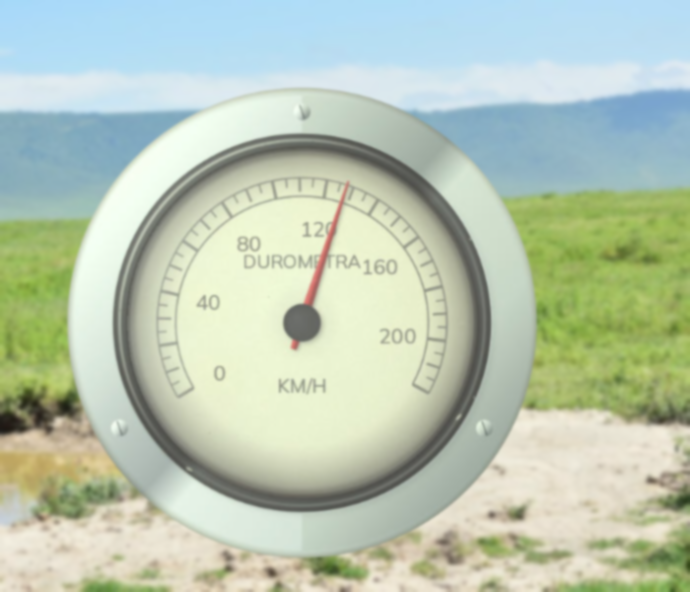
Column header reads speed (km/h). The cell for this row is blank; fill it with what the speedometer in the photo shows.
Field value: 127.5 km/h
